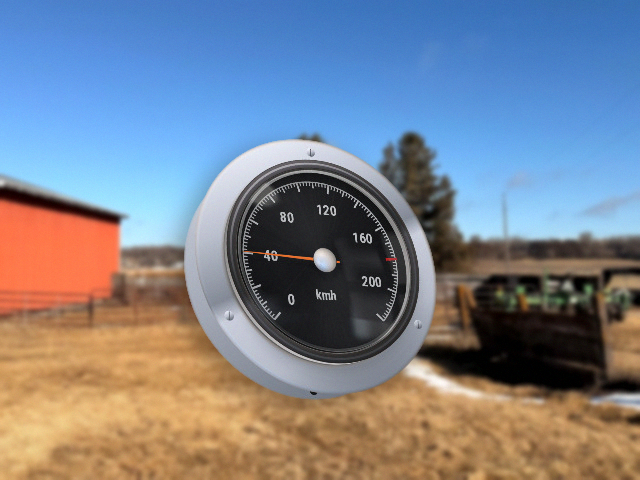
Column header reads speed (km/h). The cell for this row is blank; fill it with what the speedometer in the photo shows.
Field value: 40 km/h
